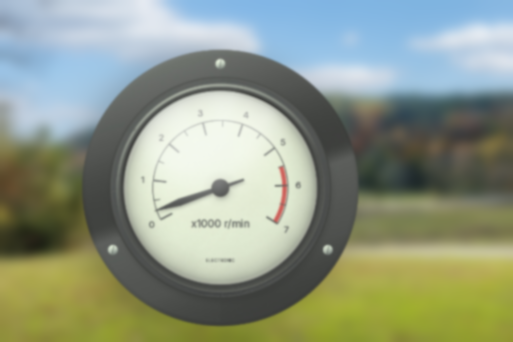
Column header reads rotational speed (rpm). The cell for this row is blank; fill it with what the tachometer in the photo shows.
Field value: 250 rpm
